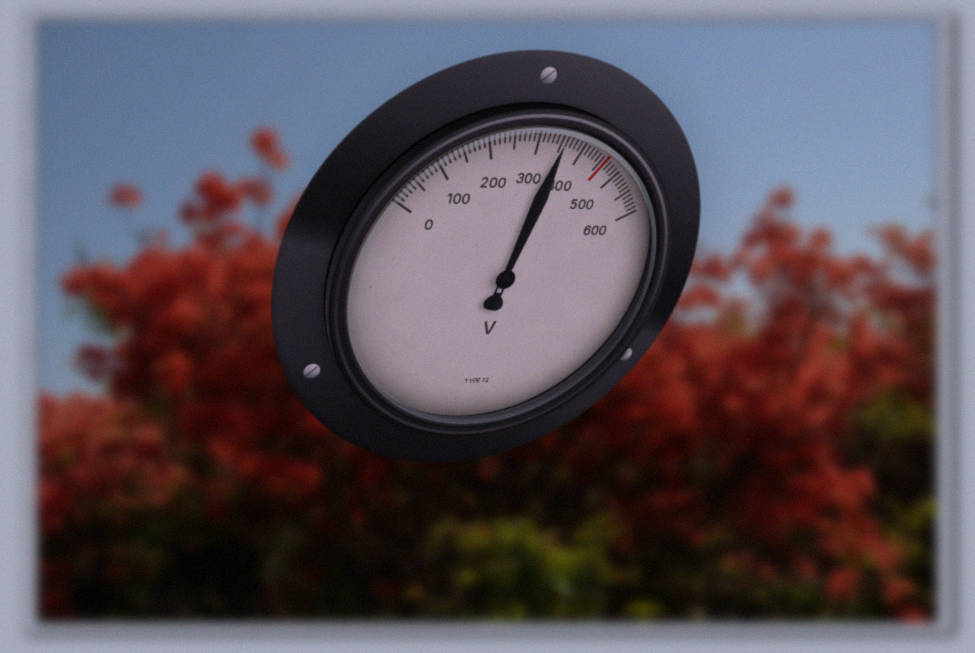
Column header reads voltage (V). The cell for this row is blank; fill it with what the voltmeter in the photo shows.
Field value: 350 V
